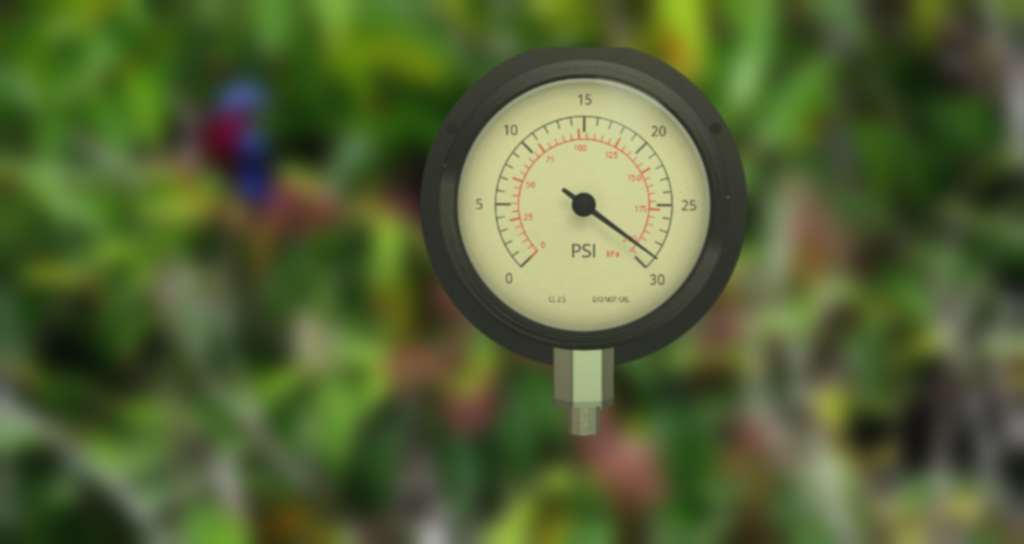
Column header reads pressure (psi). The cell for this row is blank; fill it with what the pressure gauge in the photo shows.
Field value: 29 psi
